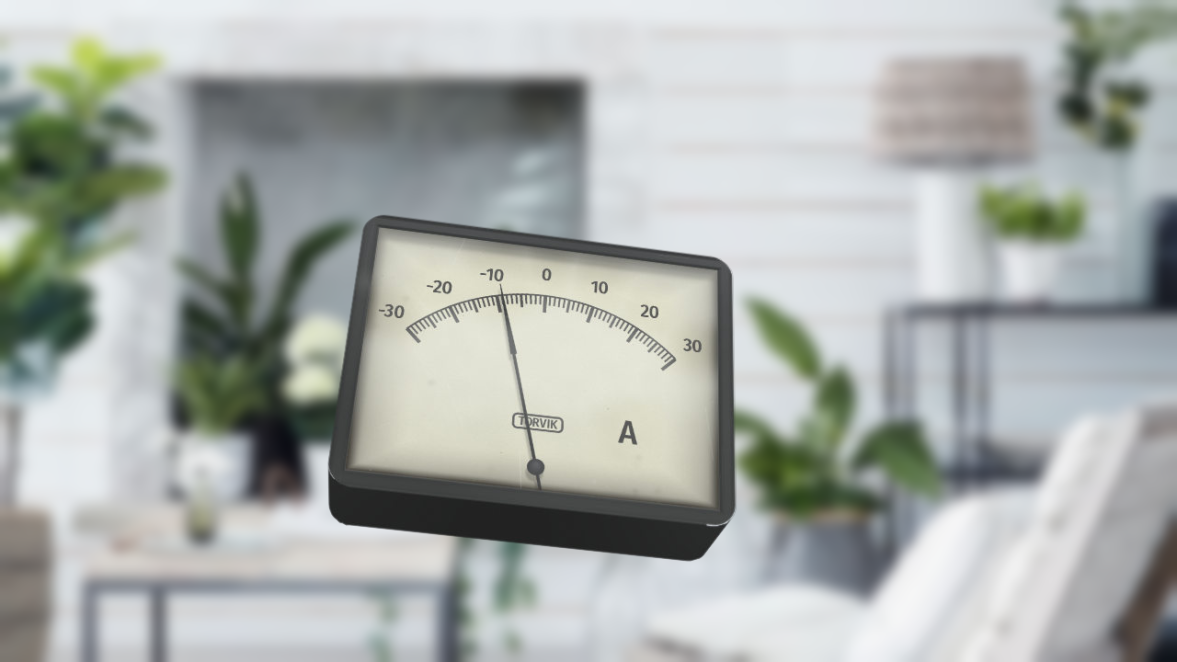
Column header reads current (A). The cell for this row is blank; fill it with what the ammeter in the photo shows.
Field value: -9 A
